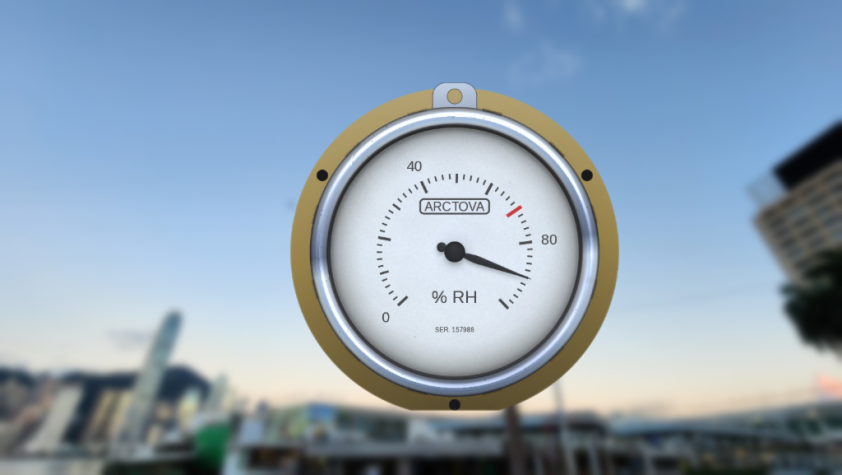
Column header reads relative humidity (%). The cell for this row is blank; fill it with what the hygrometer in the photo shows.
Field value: 90 %
